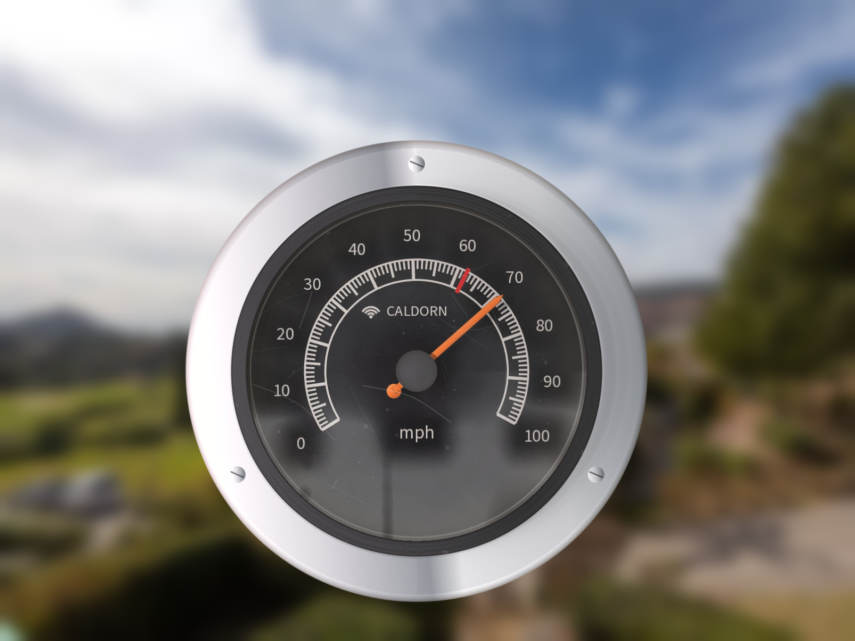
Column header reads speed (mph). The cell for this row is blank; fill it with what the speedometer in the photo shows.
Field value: 71 mph
